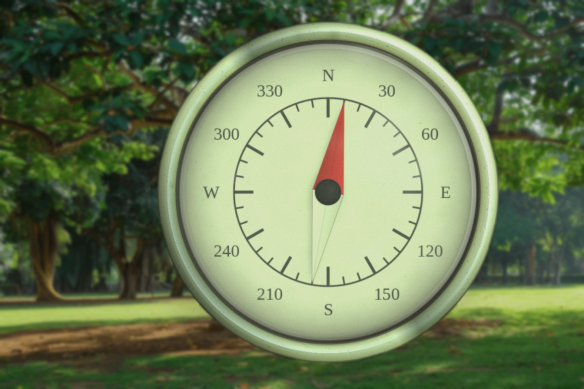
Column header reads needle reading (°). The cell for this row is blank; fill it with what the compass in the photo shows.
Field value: 10 °
